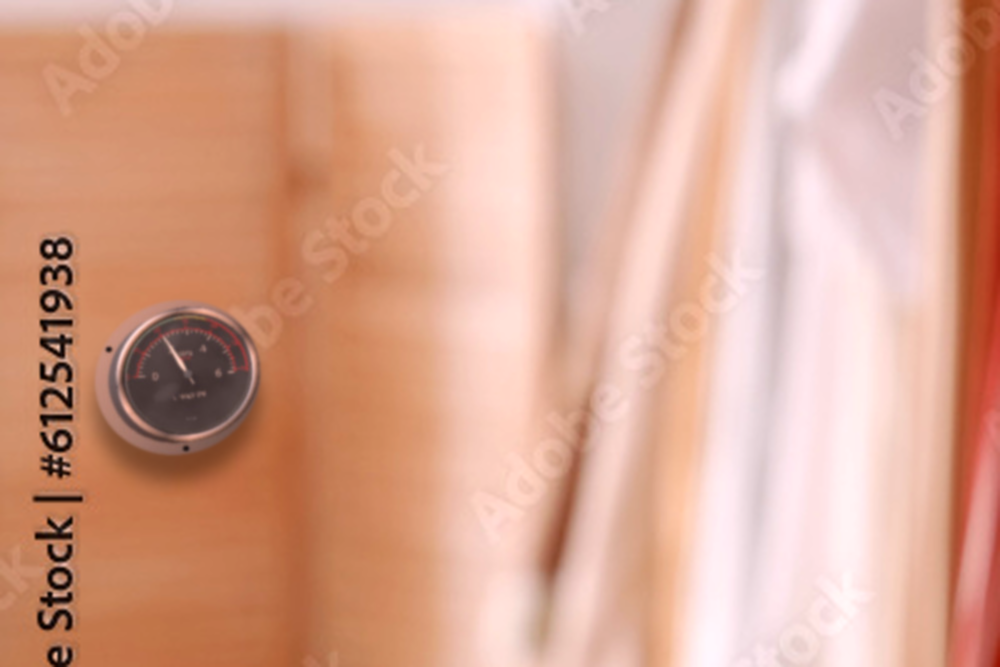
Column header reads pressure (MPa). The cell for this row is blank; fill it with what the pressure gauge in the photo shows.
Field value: 2 MPa
